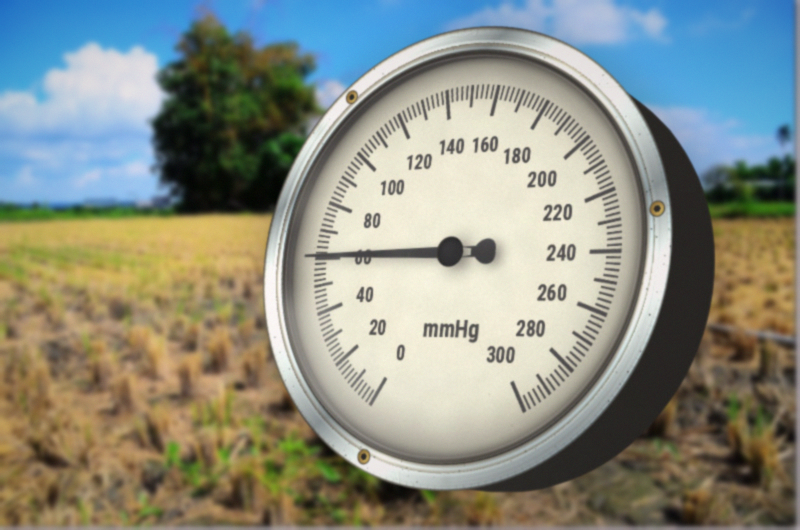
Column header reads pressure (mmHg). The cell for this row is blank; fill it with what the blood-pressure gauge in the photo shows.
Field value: 60 mmHg
